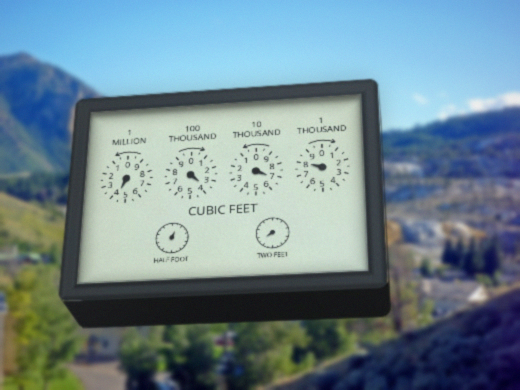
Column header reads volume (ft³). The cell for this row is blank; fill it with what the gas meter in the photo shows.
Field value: 436800 ft³
